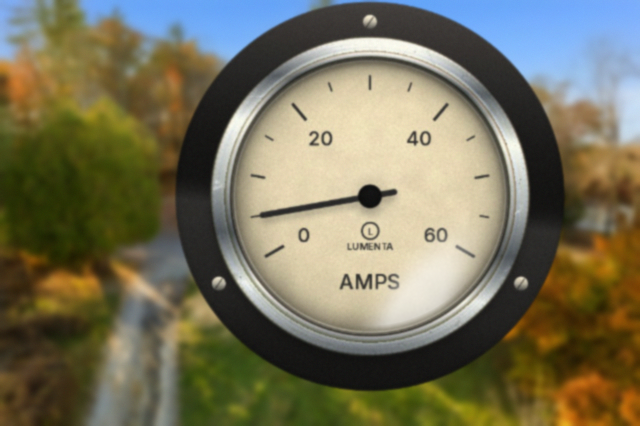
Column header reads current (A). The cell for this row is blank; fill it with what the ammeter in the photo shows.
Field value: 5 A
